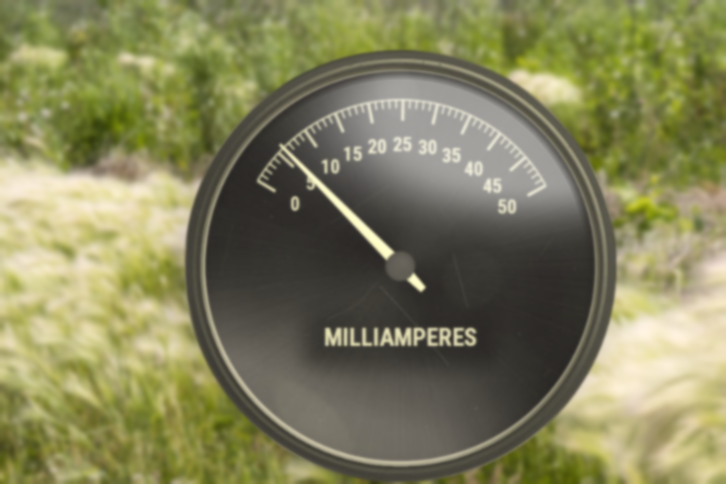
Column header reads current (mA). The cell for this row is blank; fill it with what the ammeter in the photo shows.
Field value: 6 mA
